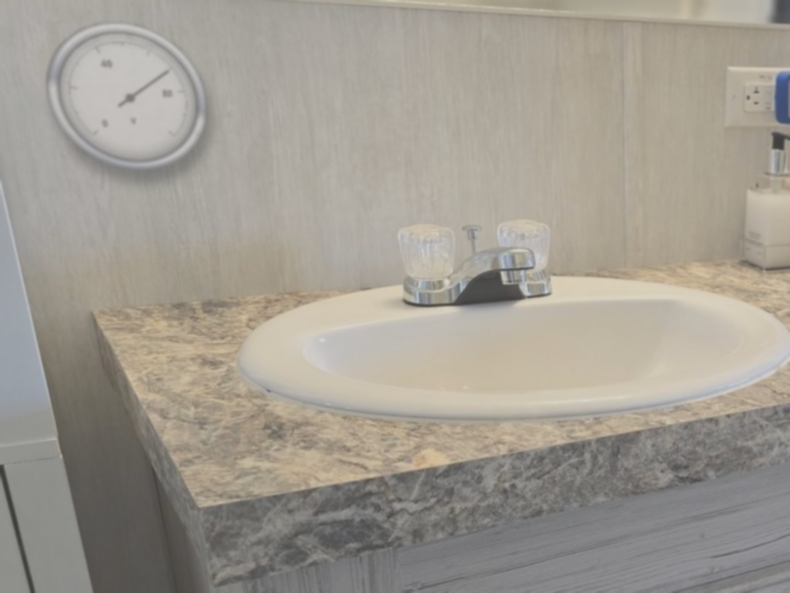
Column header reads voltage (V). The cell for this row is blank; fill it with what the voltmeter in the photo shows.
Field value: 70 V
